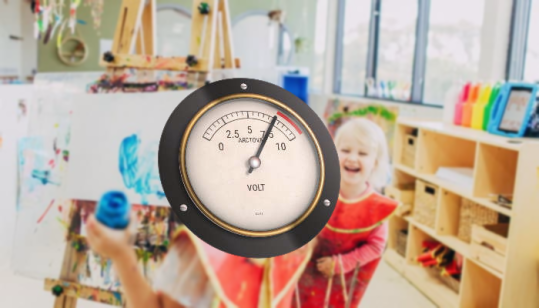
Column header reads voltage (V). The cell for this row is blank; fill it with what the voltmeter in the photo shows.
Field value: 7.5 V
